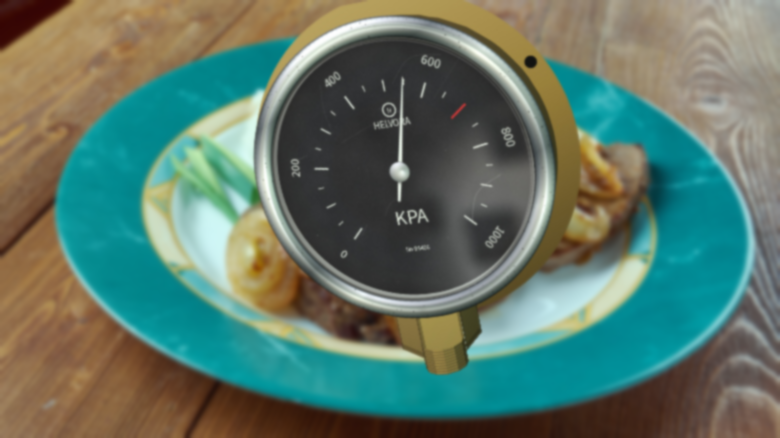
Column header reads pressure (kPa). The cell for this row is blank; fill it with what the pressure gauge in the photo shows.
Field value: 550 kPa
